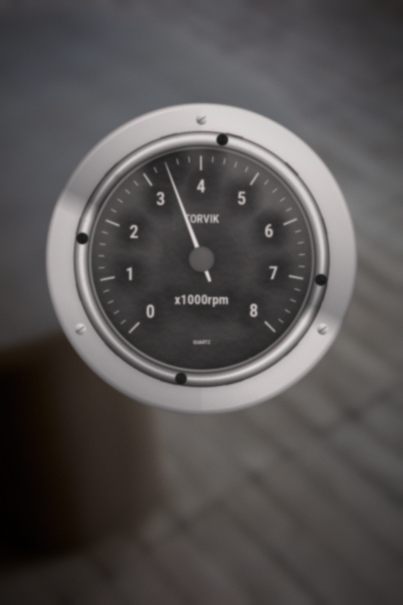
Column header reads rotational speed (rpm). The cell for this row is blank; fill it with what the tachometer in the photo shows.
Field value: 3400 rpm
